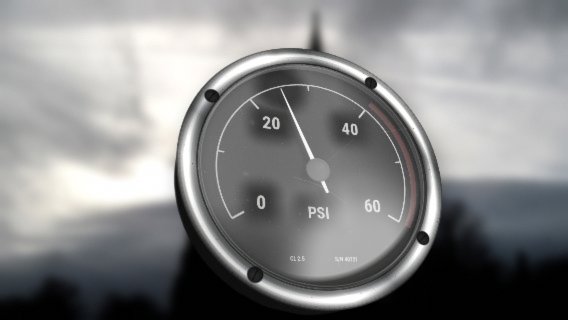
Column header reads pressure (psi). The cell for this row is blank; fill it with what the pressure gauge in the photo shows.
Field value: 25 psi
